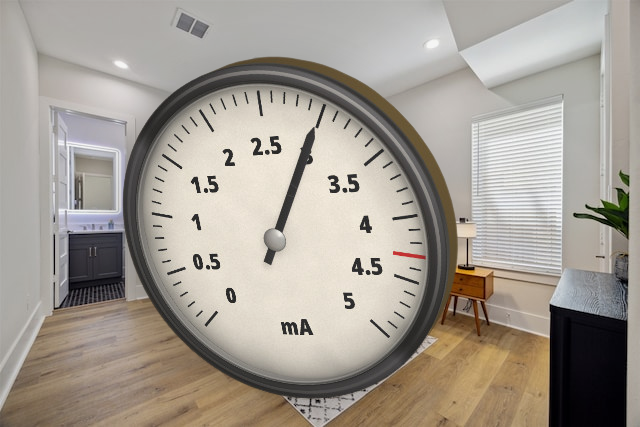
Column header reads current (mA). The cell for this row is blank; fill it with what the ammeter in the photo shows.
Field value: 3 mA
